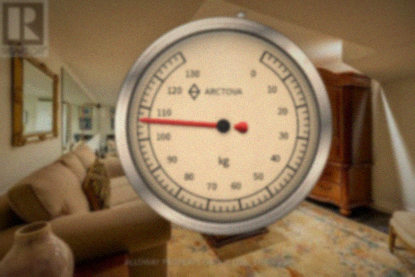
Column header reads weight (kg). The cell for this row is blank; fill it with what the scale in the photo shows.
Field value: 106 kg
